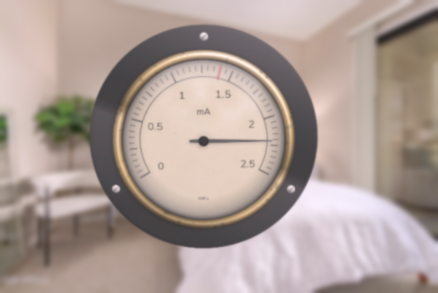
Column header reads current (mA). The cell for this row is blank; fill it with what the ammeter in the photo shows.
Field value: 2.2 mA
